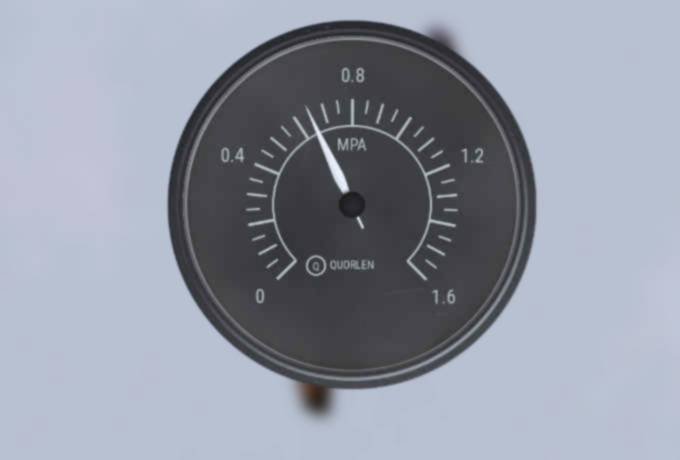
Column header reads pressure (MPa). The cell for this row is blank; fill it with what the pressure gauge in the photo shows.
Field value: 0.65 MPa
